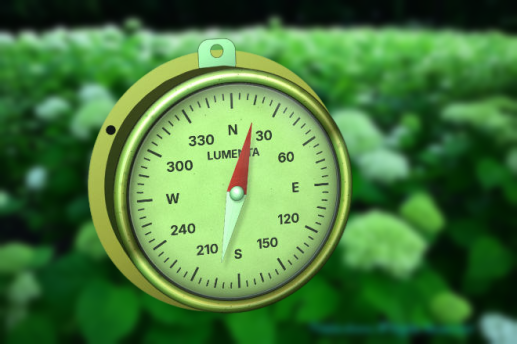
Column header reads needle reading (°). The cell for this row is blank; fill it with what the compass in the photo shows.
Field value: 15 °
